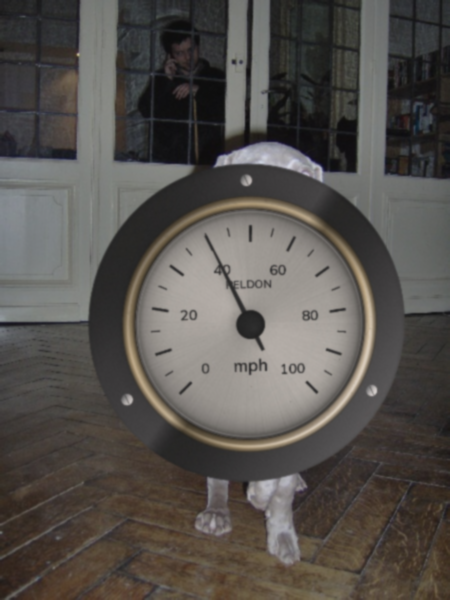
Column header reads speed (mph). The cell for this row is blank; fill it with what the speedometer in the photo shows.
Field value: 40 mph
